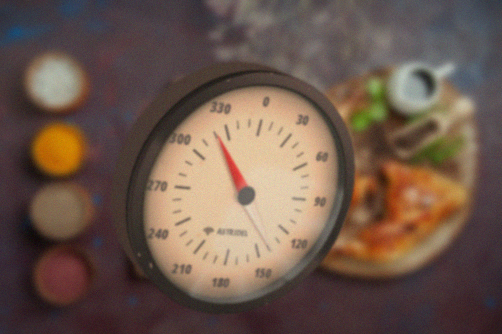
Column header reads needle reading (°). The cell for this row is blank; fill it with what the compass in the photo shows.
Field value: 320 °
